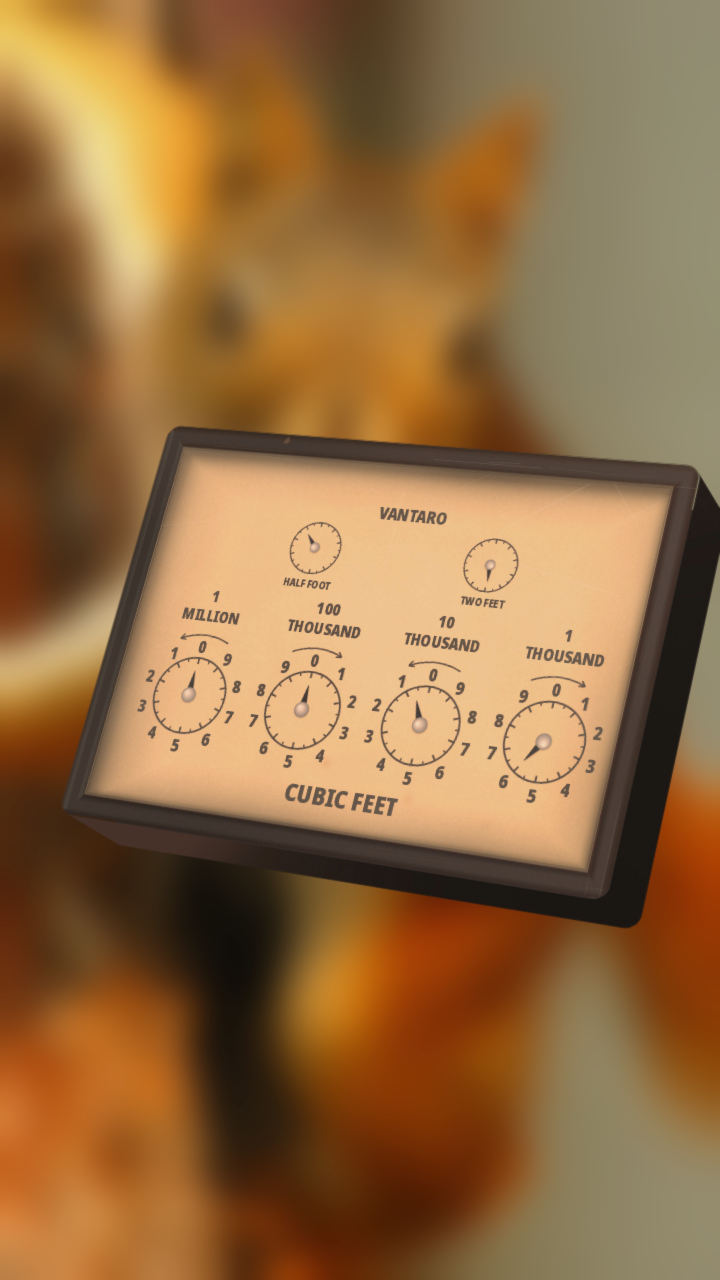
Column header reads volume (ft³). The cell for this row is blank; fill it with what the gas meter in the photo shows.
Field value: 600 ft³
